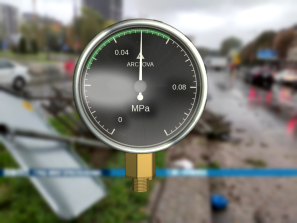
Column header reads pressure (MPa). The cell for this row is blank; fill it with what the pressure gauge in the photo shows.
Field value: 0.05 MPa
